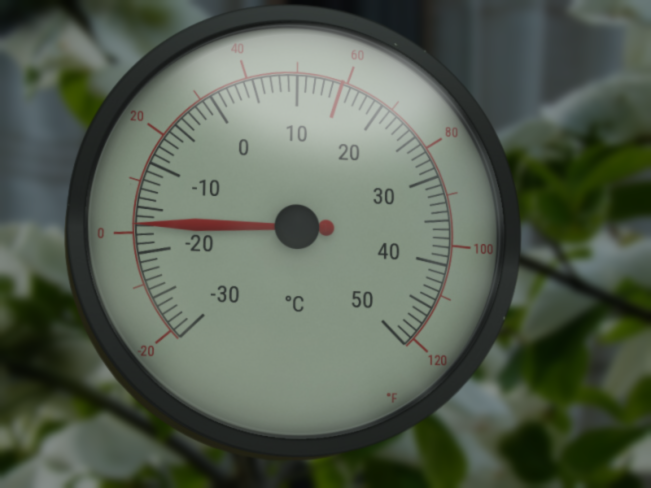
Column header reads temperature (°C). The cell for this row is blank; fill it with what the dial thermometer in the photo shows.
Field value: -17 °C
